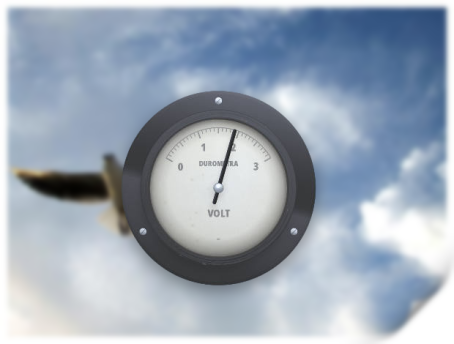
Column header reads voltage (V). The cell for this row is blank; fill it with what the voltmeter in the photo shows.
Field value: 1.9 V
